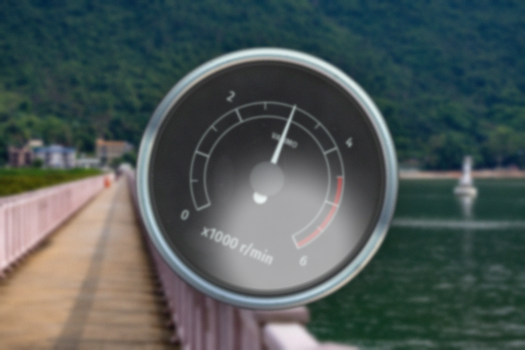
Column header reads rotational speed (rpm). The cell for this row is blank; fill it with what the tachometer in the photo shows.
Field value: 3000 rpm
